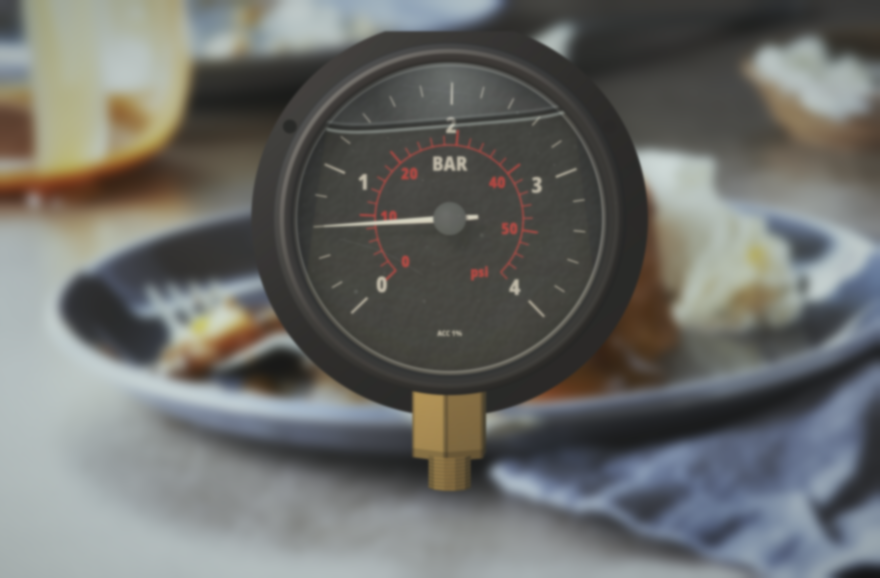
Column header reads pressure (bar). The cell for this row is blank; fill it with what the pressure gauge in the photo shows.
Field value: 0.6 bar
